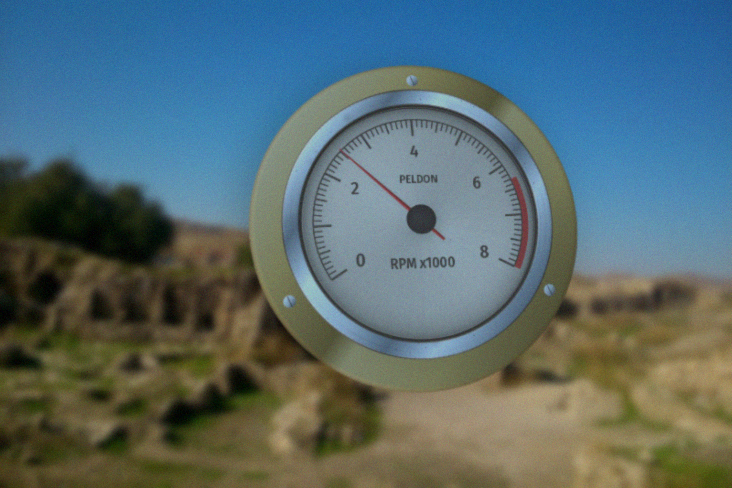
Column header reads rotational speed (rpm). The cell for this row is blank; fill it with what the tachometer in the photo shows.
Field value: 2500 rpm
